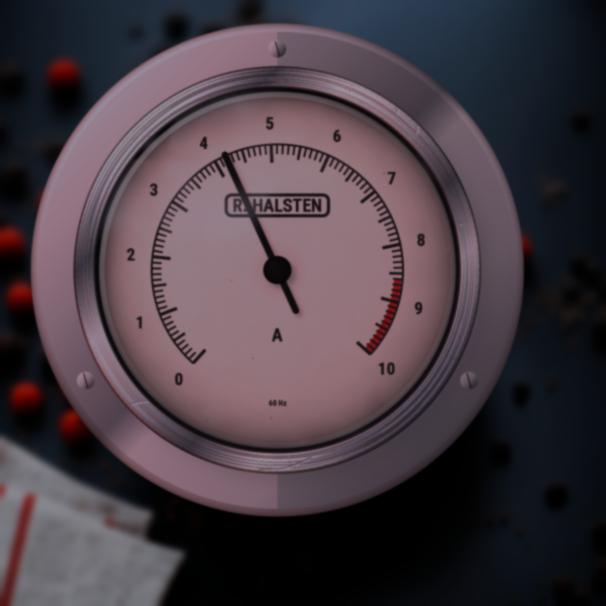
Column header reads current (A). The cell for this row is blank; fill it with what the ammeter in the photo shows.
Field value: 4.2 A
